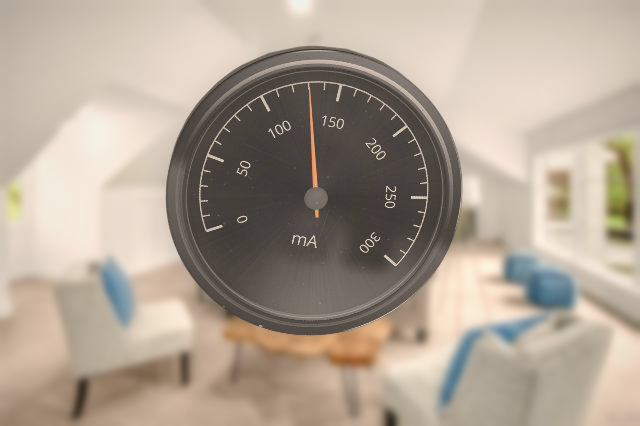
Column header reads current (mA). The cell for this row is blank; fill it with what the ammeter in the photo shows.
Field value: 130 mA
